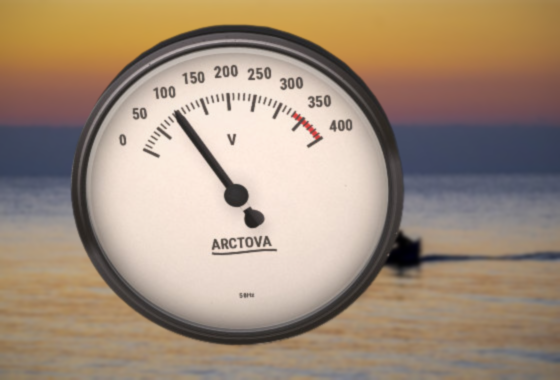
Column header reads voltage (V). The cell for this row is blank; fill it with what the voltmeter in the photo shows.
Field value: 100 V
